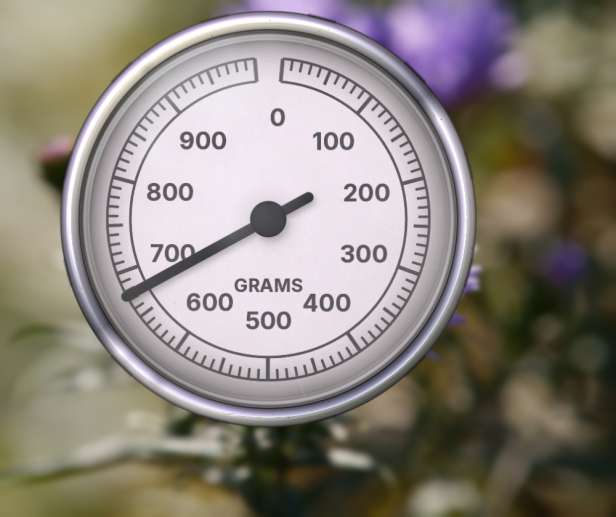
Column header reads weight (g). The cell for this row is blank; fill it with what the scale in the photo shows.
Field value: 675 g
